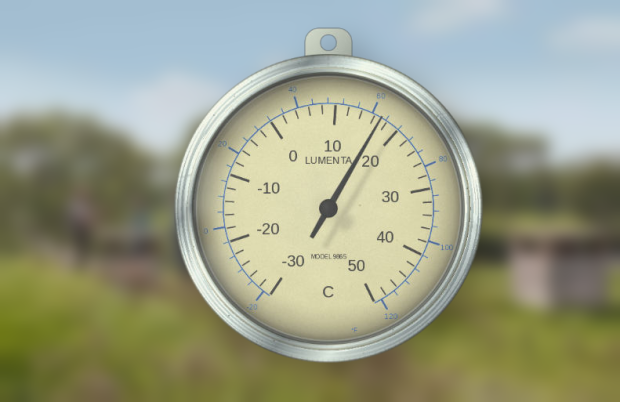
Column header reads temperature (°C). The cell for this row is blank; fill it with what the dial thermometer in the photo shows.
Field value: 17 °C
